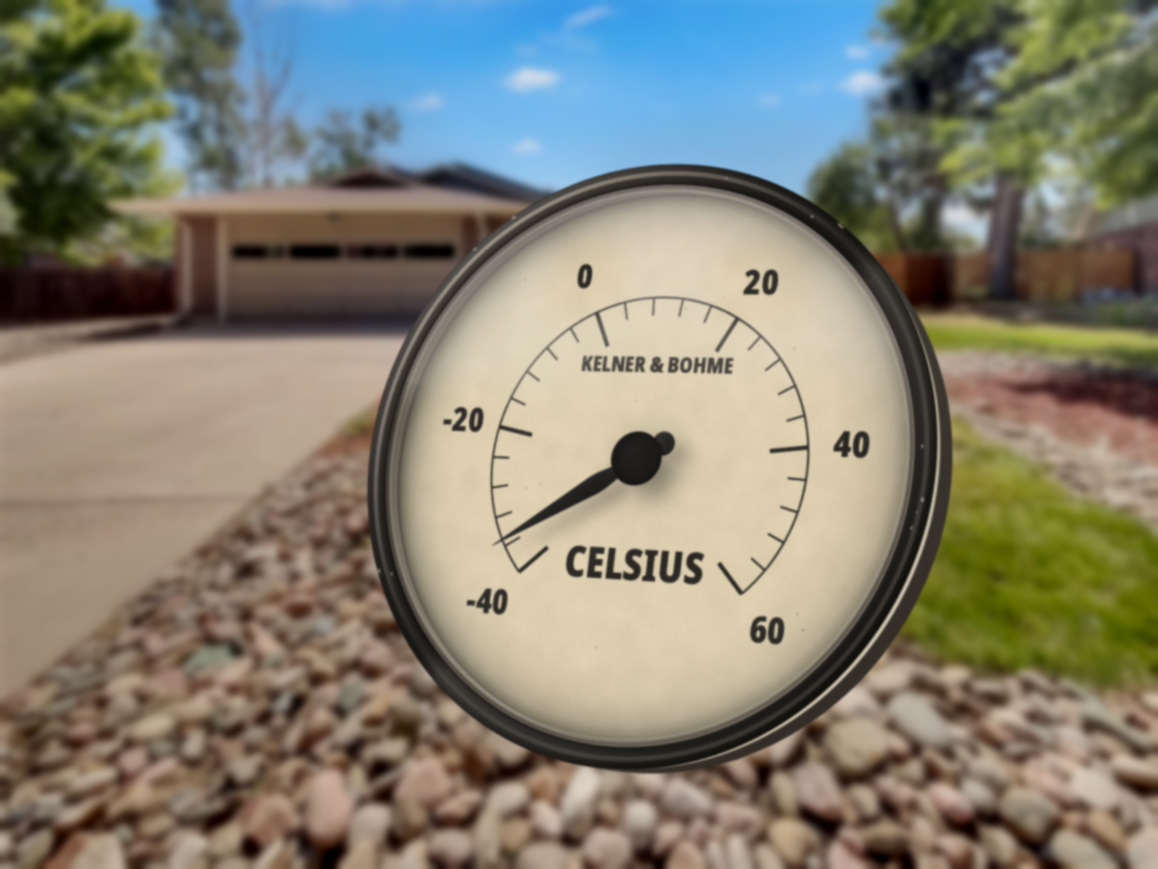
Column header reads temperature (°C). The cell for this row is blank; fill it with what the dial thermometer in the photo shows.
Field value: -36 °C
